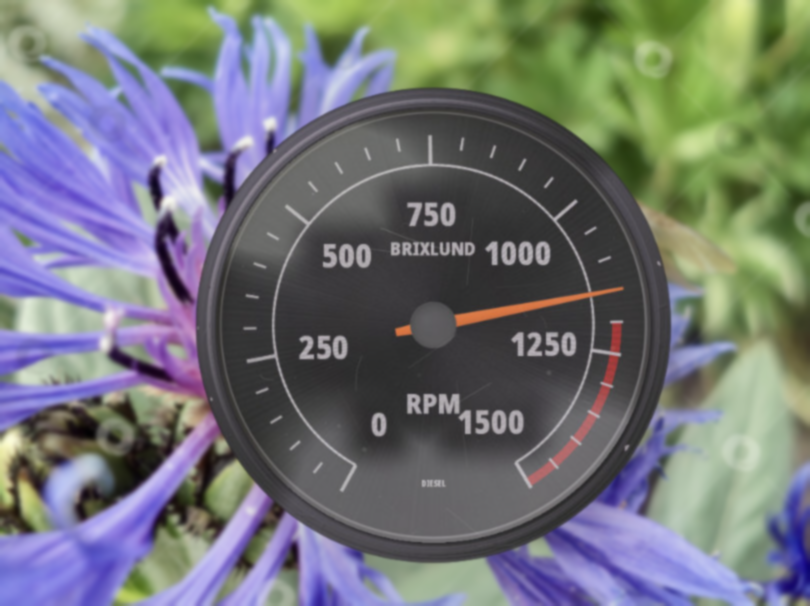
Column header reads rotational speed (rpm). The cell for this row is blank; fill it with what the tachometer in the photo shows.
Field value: 1150 rpm
